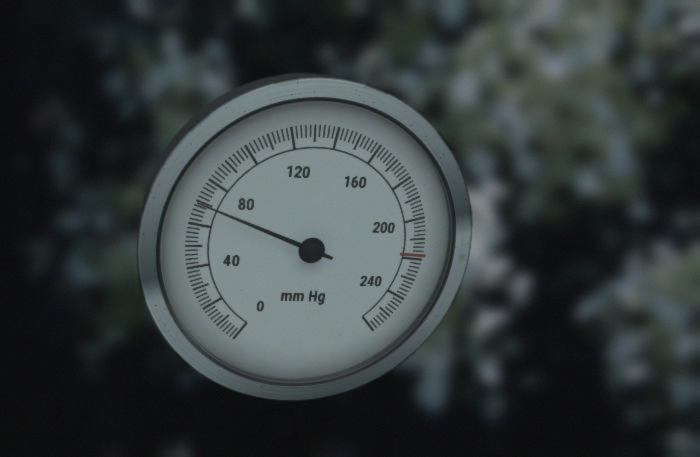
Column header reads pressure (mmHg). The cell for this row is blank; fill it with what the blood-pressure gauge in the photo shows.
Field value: 70 mmHg
